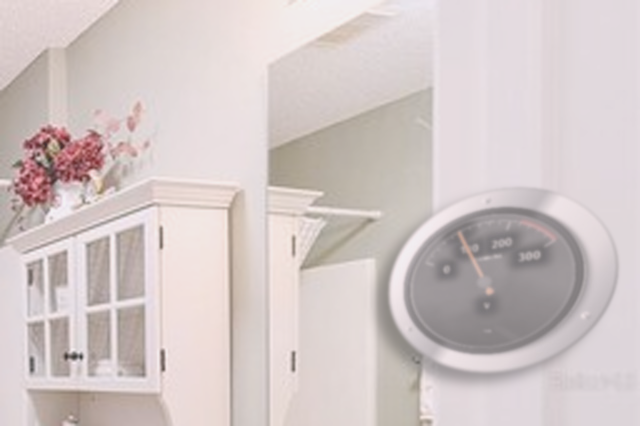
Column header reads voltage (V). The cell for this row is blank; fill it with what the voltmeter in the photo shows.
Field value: 100 V
